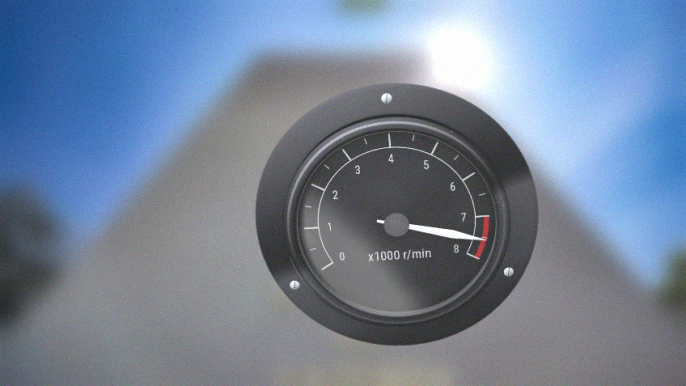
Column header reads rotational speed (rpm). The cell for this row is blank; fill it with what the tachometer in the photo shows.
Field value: 7500 rpm
